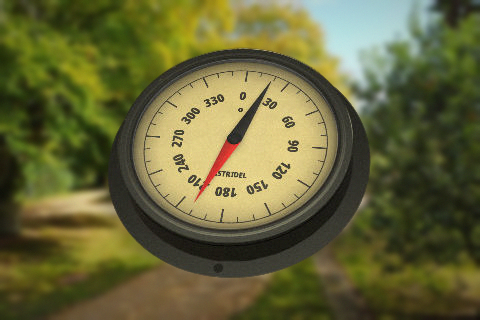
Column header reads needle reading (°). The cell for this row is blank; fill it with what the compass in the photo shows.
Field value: 200 °
